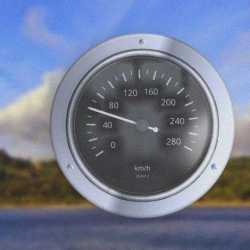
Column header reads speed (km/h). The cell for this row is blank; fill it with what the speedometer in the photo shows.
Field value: 60 km/h
